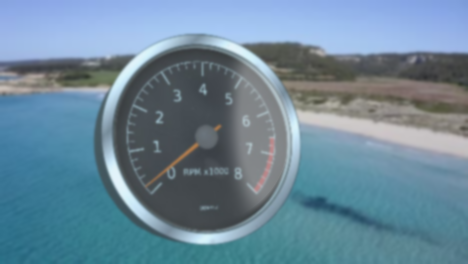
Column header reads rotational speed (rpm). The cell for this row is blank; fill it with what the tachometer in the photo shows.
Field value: 200 rpm
